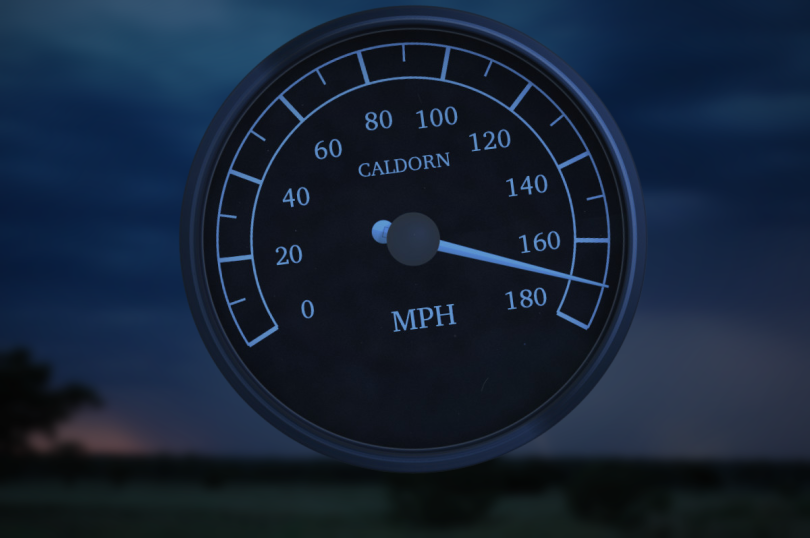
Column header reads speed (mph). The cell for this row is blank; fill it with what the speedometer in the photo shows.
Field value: 170 mph
